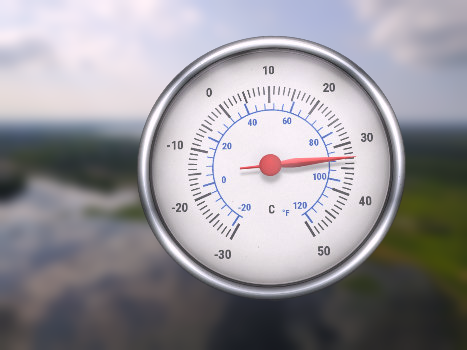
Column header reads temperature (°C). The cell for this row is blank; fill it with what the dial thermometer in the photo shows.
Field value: 33 °C
